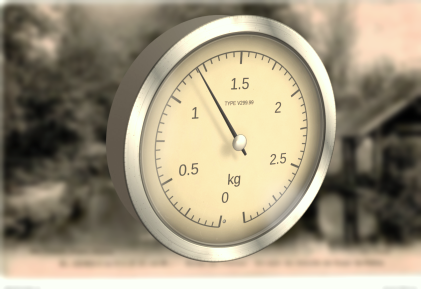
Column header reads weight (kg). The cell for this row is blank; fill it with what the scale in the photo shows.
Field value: 1.2 kg
